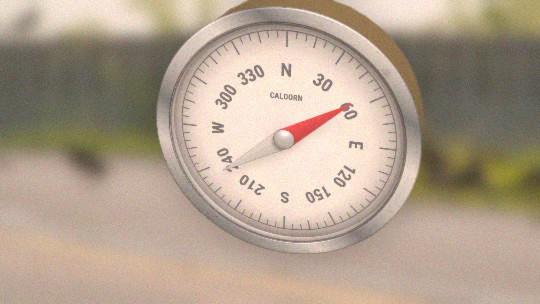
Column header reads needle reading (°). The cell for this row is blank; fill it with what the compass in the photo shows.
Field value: 55 °
